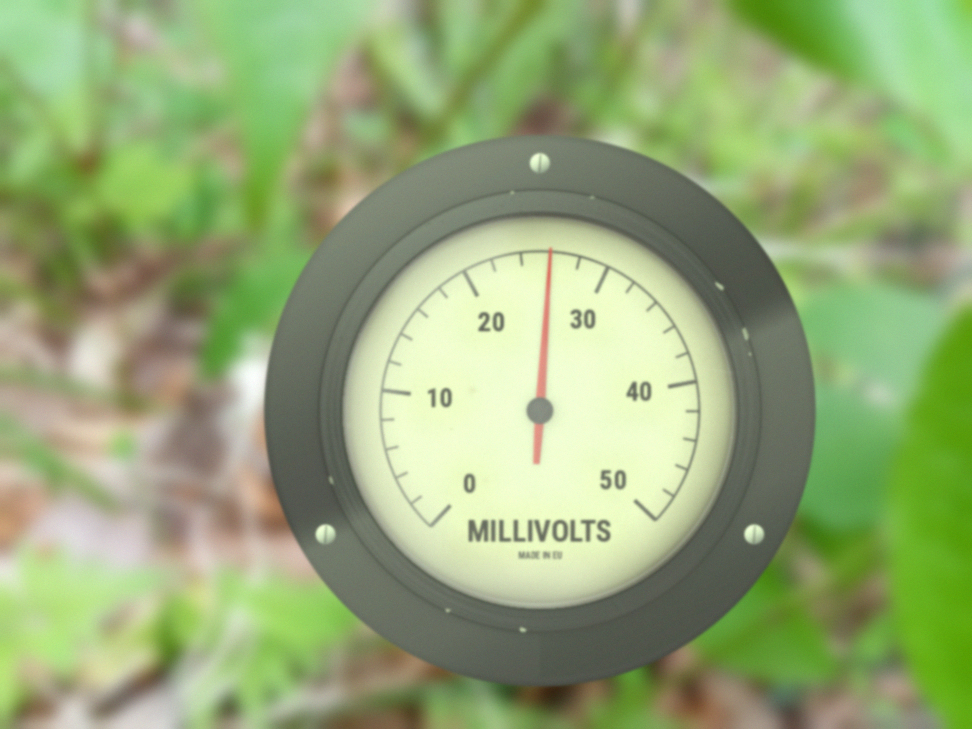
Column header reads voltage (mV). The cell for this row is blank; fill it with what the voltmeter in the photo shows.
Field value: 26 mV
